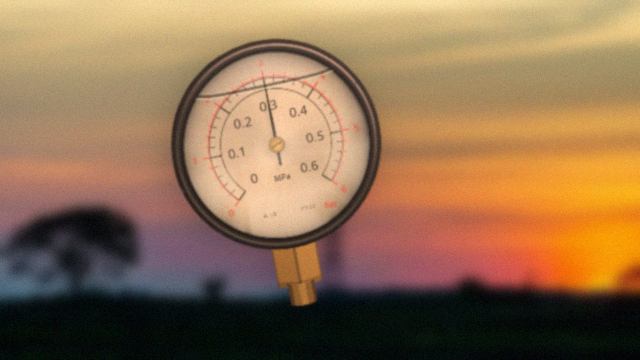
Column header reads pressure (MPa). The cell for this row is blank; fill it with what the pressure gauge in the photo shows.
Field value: 0.3 MPa
